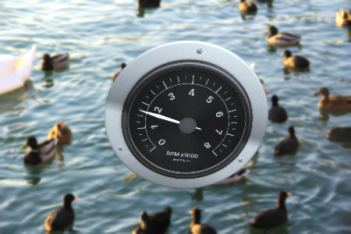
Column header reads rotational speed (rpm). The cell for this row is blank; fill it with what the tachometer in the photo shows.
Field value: 1750 rpm
